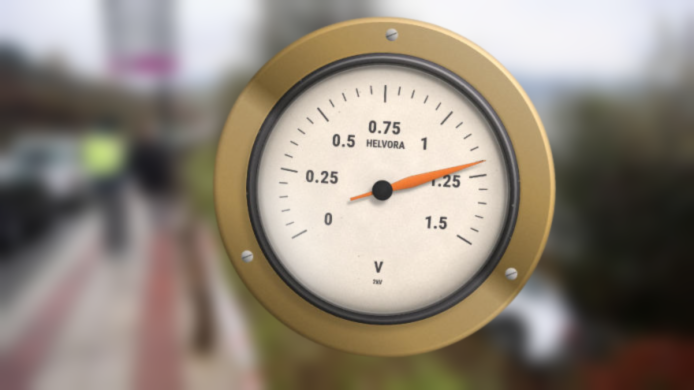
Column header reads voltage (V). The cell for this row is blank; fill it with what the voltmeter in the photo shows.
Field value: 1.2 V
